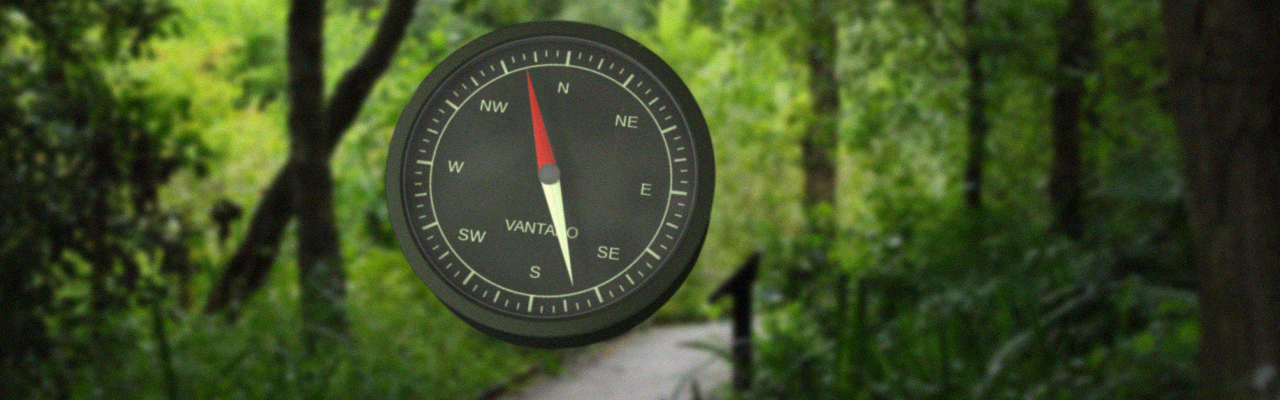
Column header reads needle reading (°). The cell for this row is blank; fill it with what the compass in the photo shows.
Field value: 340 °
